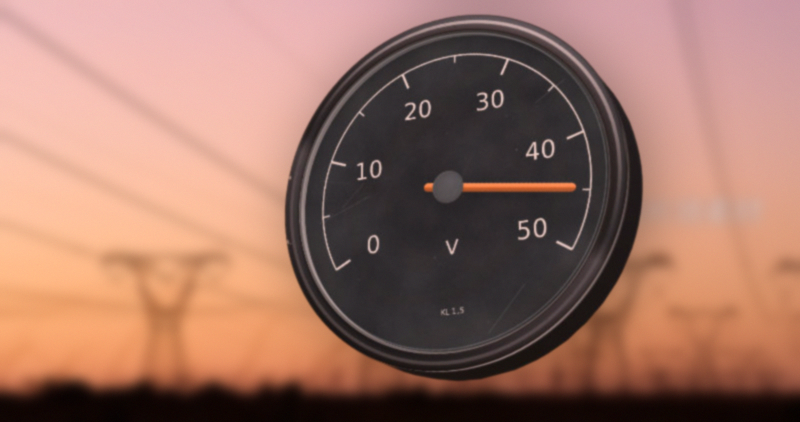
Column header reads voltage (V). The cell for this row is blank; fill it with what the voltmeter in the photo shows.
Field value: 45 V
